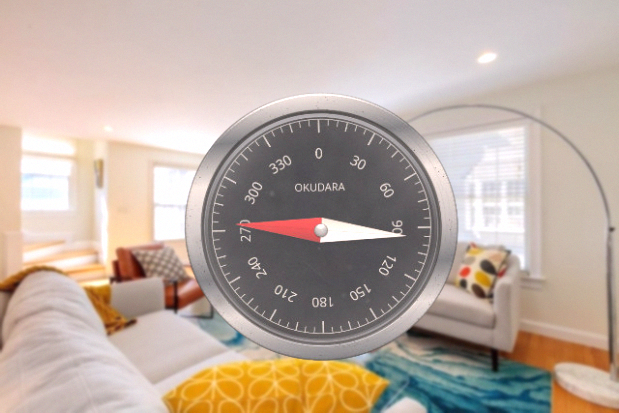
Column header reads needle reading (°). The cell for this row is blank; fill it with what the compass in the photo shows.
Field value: 275 °
